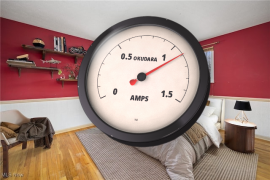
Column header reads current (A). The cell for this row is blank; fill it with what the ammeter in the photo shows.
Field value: 1.1 A
